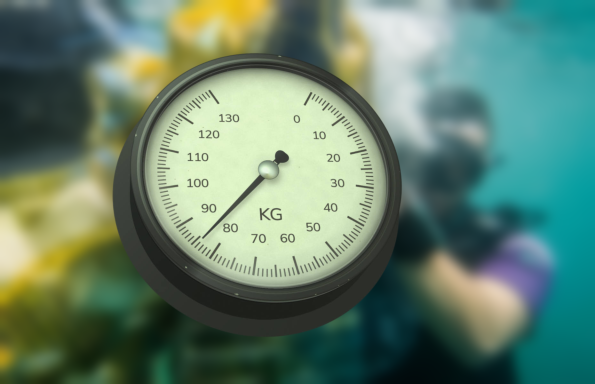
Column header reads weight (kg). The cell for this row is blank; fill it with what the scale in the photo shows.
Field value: 84 kg
